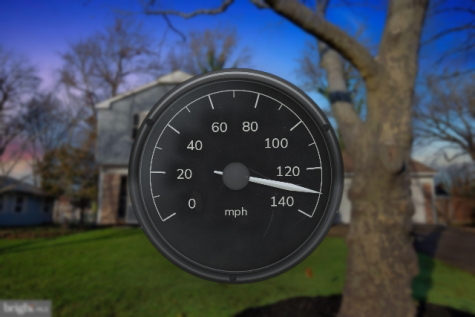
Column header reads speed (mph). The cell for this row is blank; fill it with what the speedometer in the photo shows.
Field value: 130 mph
